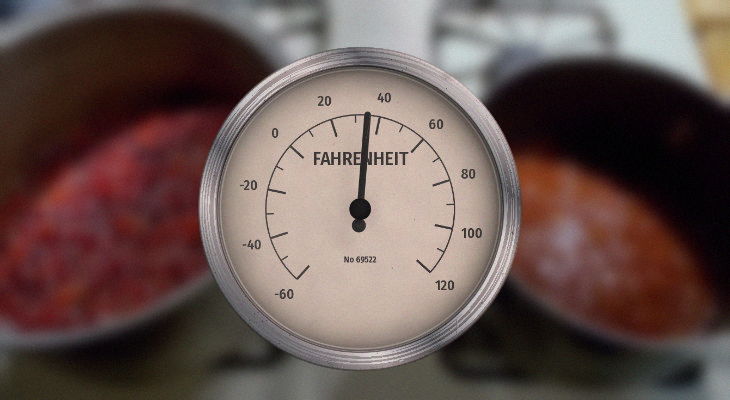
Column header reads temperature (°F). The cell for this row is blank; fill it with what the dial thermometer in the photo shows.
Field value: 35 °F
